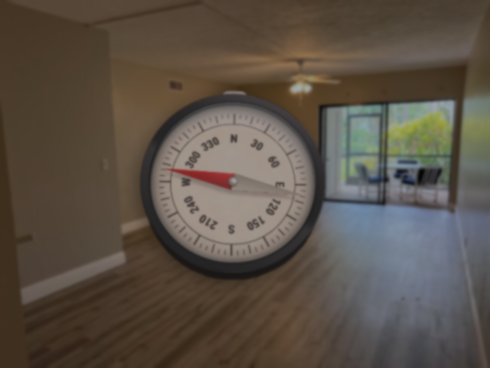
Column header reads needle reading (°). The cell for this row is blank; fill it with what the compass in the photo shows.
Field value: 280 °
